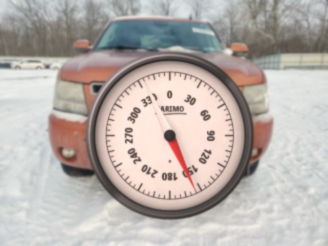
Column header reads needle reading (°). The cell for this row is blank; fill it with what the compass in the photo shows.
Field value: 155 °
